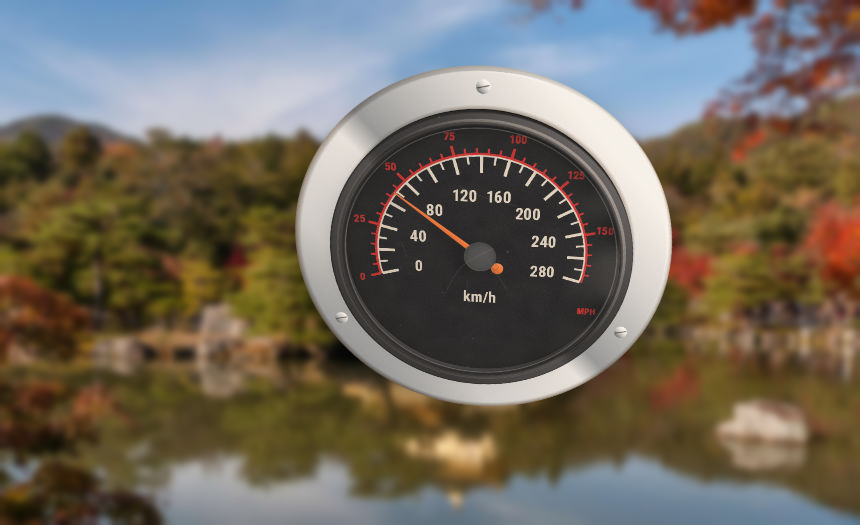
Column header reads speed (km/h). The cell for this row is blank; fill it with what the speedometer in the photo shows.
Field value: 70 km/h
